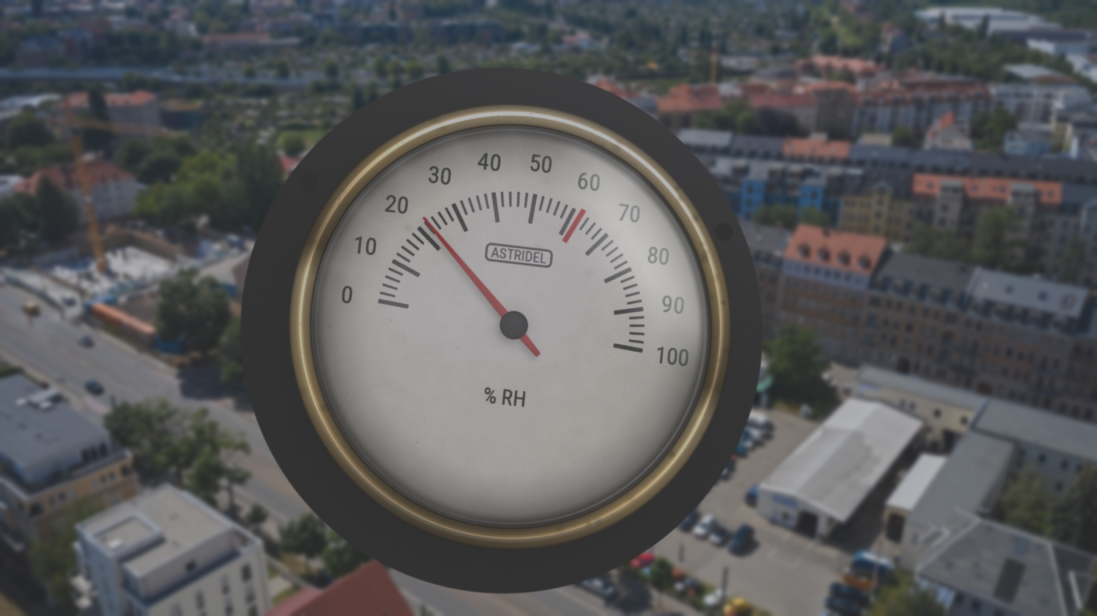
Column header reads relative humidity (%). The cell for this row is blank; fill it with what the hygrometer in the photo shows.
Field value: 22 %
